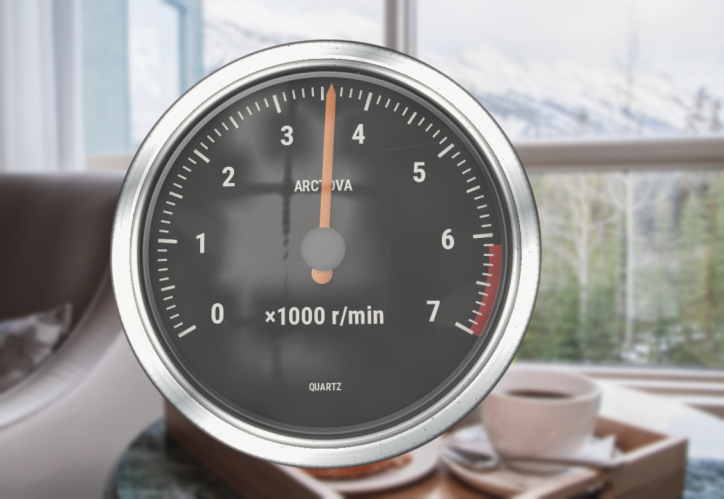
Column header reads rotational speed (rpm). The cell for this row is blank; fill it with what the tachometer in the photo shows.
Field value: 3600 rpm
